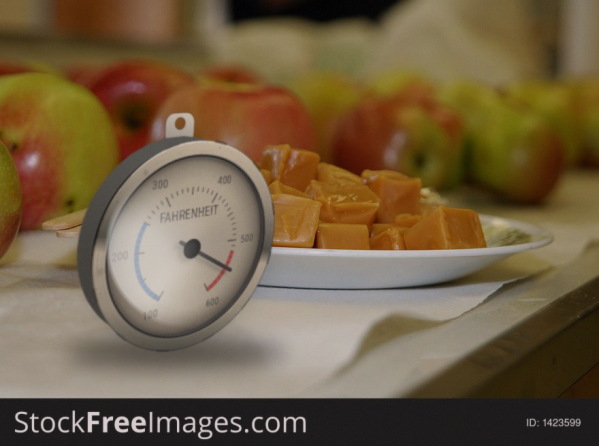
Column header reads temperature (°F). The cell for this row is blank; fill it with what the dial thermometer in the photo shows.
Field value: 550 °F
